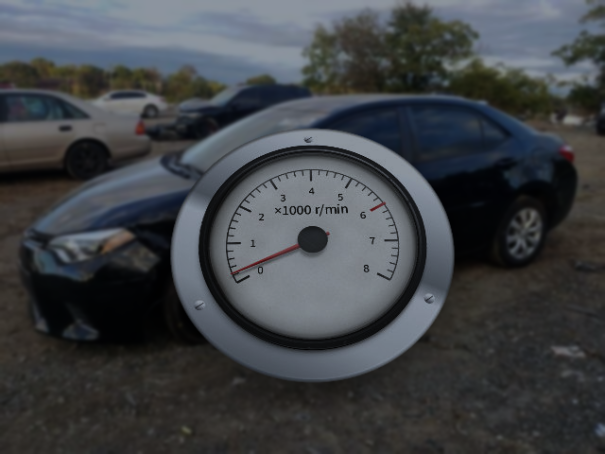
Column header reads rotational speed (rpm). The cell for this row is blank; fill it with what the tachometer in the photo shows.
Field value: 200 rpm
